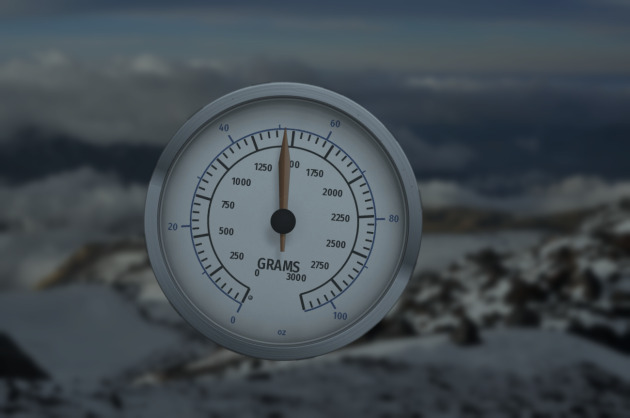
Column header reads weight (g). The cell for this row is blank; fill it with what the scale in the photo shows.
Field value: 1450 g
